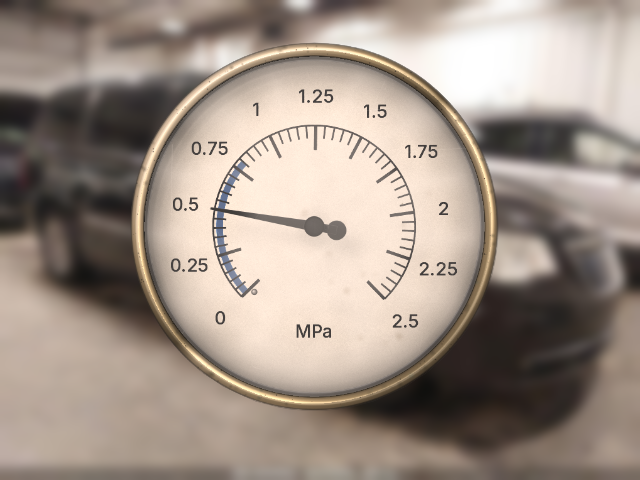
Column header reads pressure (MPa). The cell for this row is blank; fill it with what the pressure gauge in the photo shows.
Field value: 0.5 MPa
